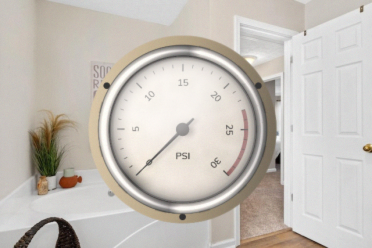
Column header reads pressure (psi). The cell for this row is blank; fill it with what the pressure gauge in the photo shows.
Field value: 0 psi
